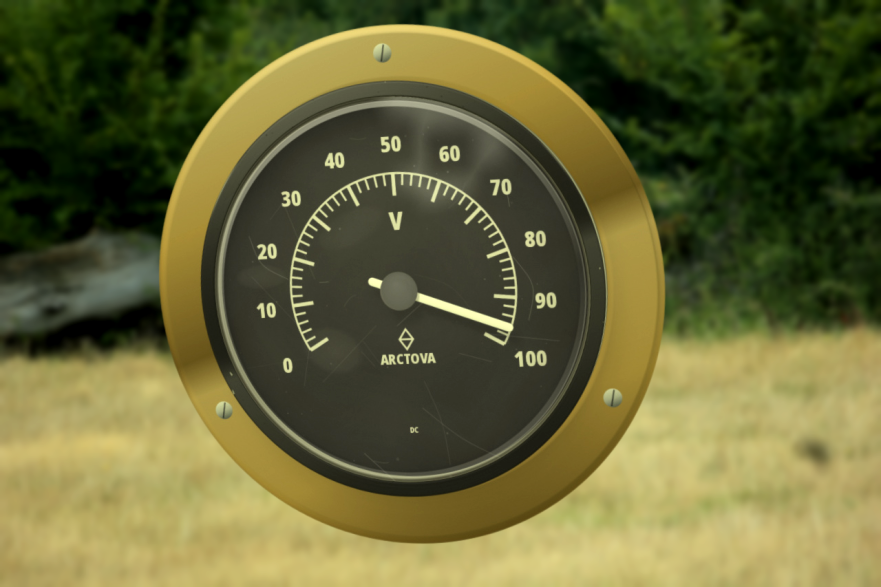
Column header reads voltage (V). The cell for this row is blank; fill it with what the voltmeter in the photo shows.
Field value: 96 V
